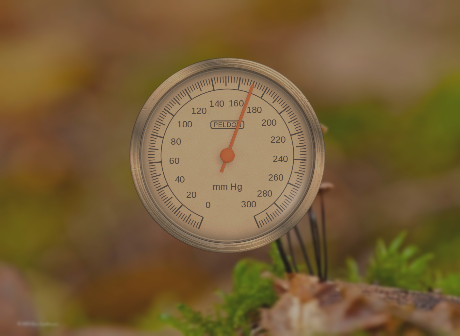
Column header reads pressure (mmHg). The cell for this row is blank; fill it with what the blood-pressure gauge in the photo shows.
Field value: 170 mmHg
